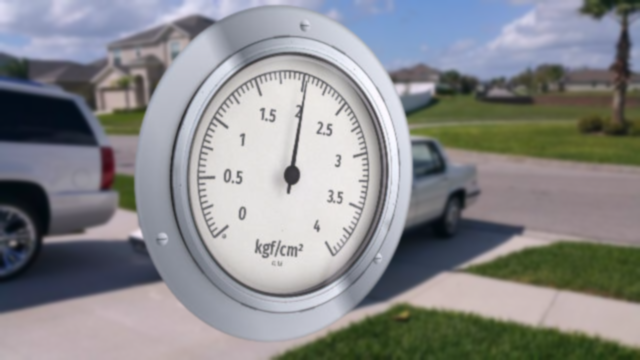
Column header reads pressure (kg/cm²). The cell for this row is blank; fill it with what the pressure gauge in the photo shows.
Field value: 2 kg/cm²
